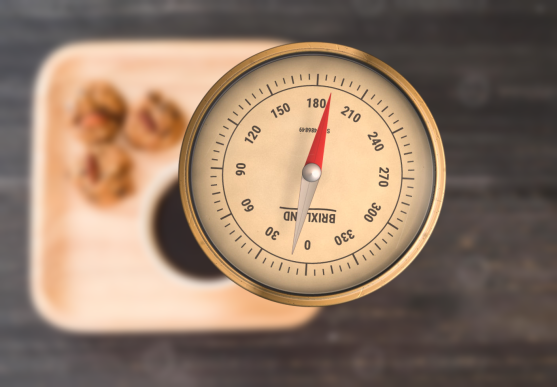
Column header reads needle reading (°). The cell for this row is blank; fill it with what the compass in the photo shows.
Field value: 190 °
